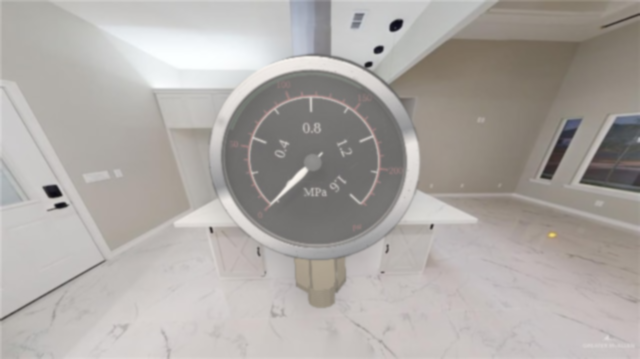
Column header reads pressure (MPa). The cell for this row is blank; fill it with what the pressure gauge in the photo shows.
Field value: 0 MPa
